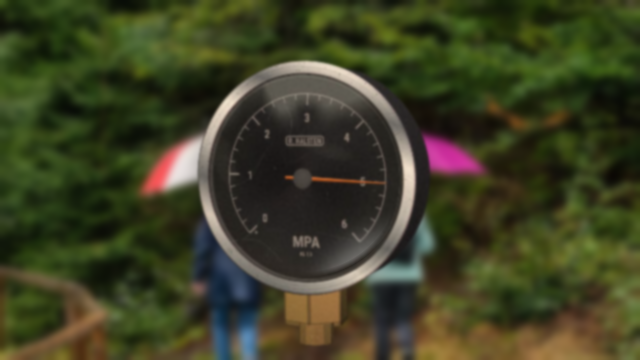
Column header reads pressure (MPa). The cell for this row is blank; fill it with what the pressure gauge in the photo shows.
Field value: 5 MPa
